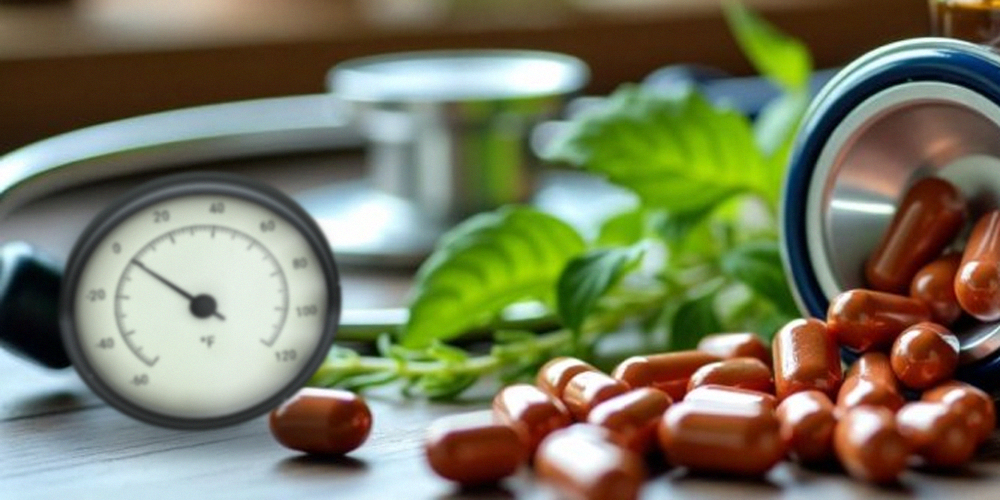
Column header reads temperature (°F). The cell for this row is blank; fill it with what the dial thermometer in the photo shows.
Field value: 0 °F
